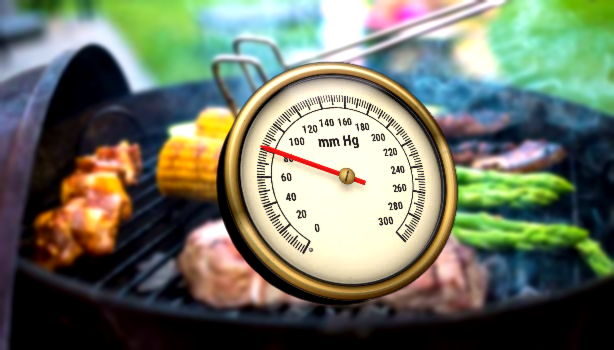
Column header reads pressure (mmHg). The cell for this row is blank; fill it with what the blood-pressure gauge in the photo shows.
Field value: 80 mmHg
